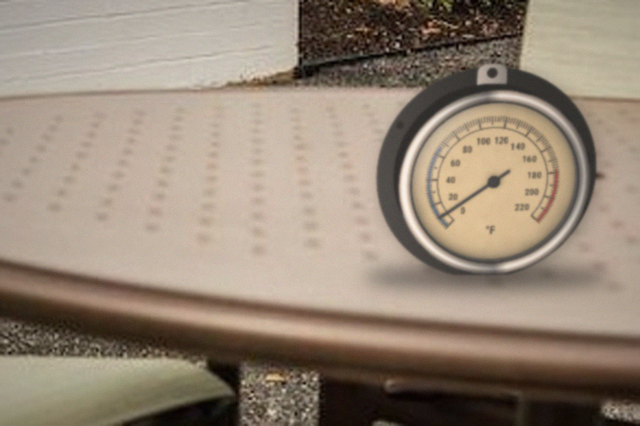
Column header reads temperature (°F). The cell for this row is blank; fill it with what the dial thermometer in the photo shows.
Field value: 10 °F
